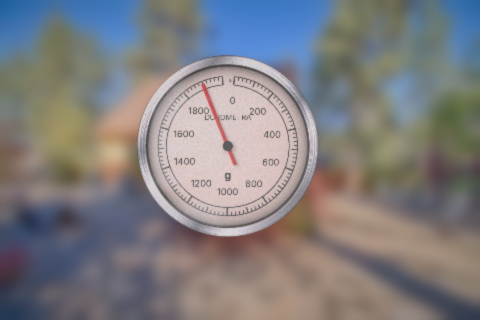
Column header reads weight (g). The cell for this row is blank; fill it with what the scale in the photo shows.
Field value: 1900 g
